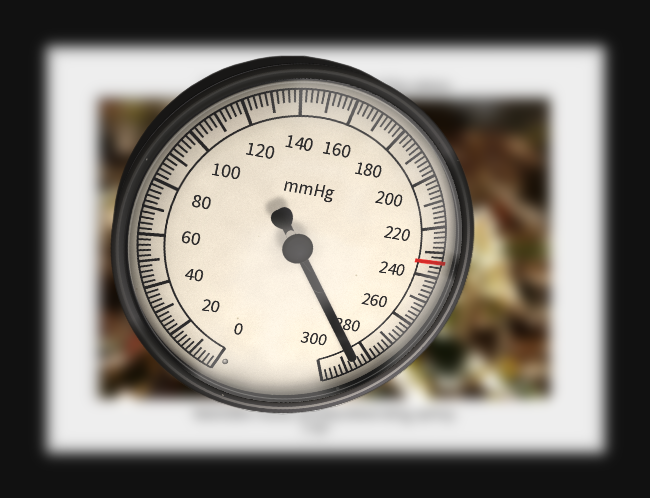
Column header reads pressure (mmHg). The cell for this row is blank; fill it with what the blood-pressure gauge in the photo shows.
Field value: 286 mmHg
